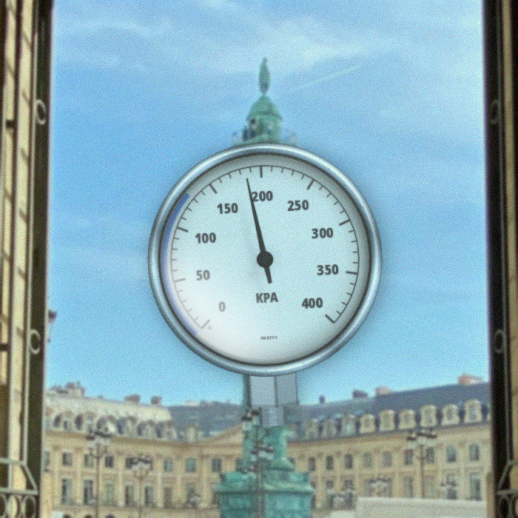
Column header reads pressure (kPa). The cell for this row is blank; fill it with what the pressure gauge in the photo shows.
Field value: 185 kPa
